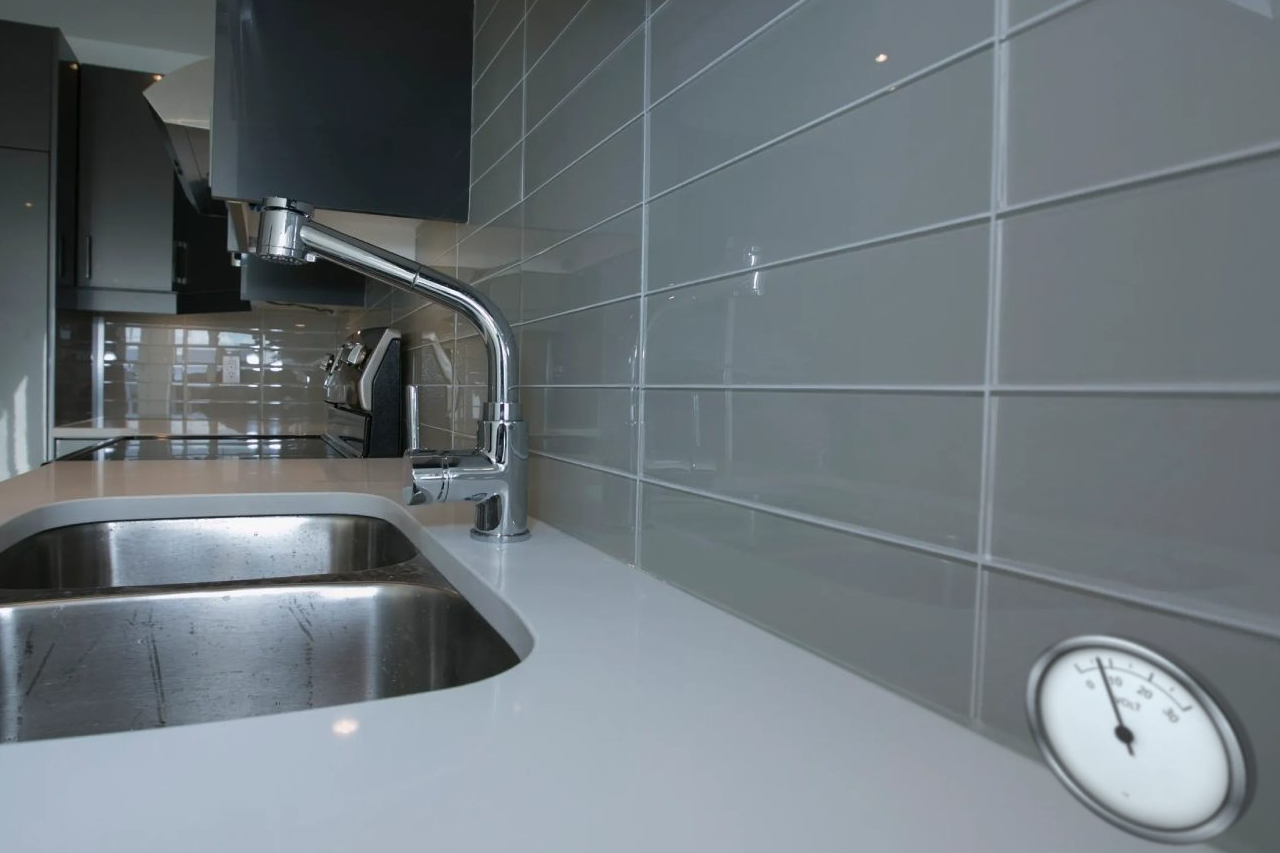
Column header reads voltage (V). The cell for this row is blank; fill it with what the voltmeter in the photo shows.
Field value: 7.5 V
